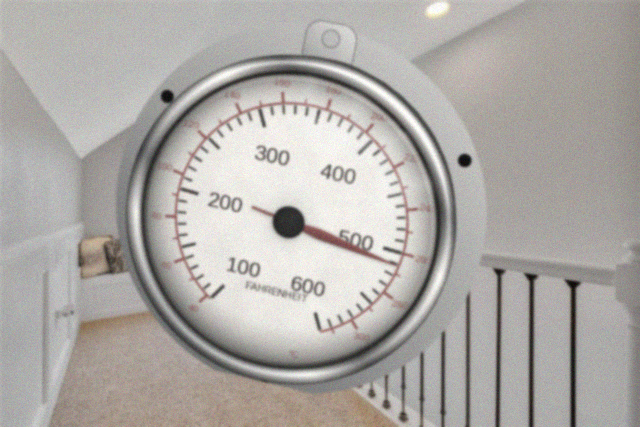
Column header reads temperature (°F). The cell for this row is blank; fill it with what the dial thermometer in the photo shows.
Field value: 510 °F
